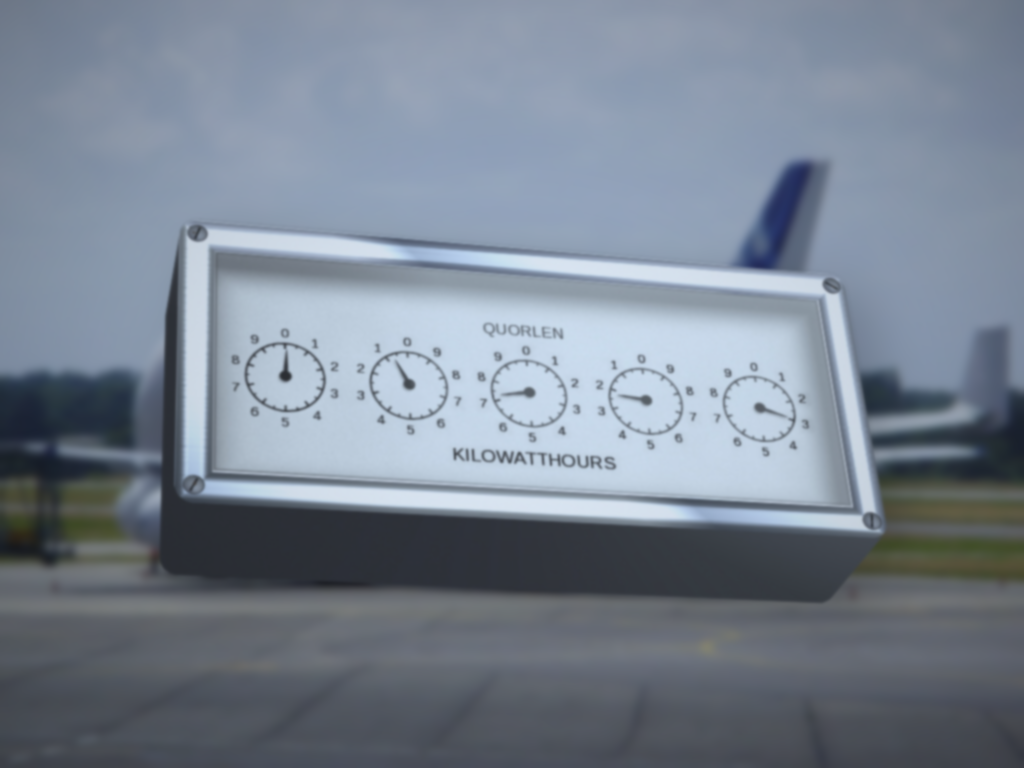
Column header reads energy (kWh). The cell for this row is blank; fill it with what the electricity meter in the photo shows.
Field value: 723 kWh
